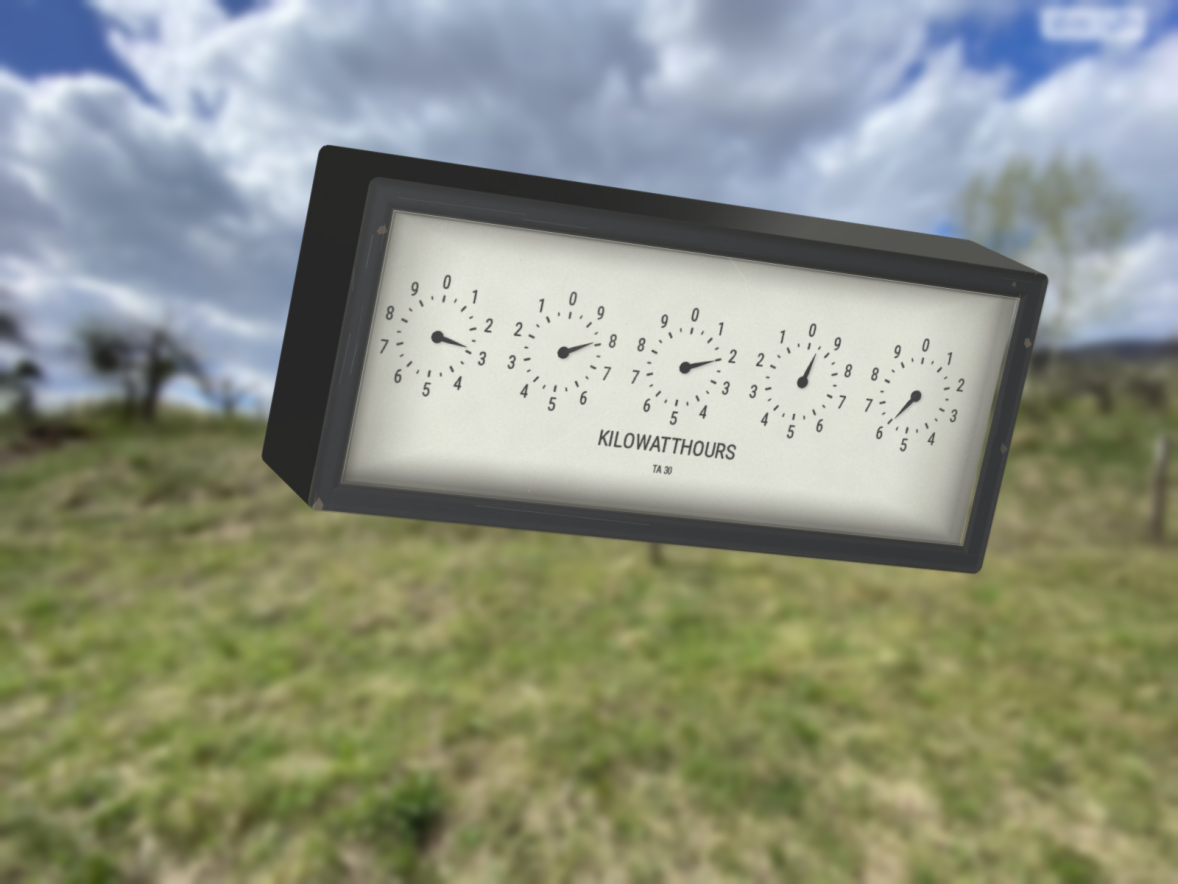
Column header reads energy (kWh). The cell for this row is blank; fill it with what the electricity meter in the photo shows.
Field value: 28196 kWh
